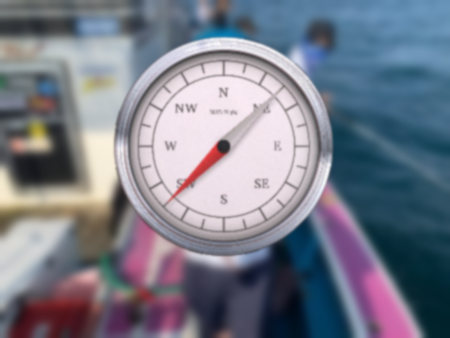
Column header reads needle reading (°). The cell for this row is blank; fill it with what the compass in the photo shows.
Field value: 225 °
